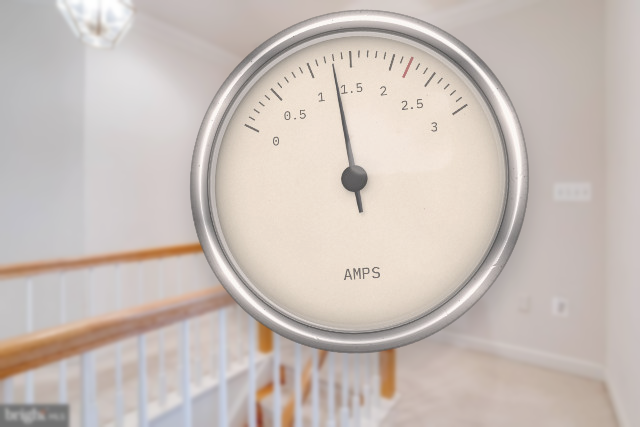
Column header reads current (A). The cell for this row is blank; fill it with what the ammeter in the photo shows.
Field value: 1.3 A
